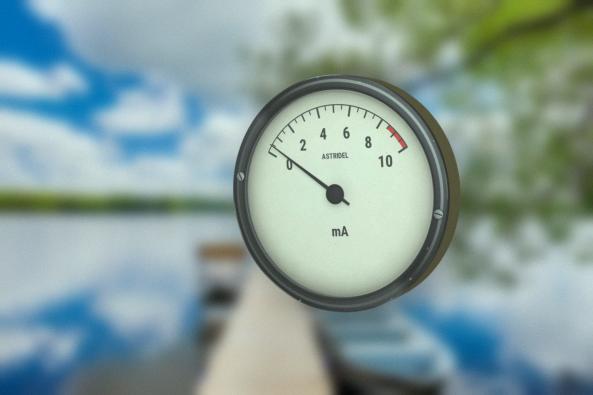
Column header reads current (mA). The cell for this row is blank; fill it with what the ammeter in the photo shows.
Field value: 0.5 mA
